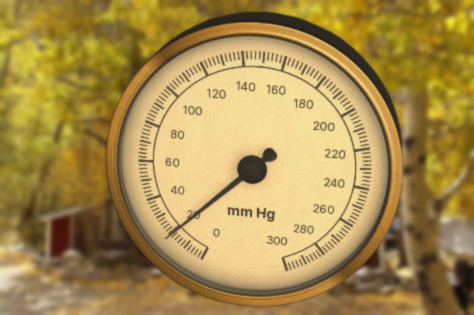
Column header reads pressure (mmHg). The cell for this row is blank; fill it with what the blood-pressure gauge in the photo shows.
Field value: 20 mmHg
